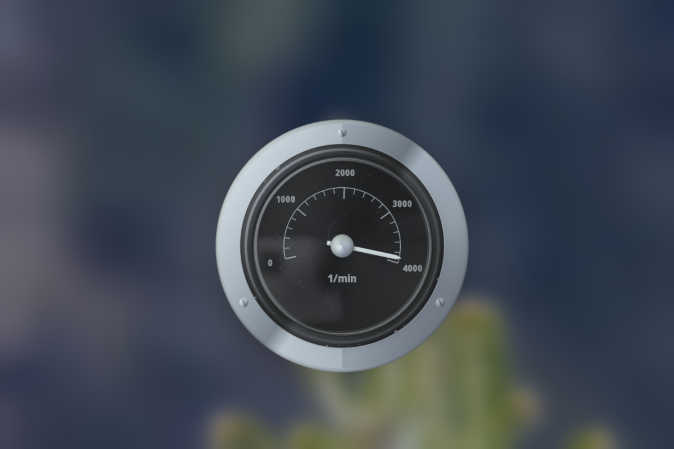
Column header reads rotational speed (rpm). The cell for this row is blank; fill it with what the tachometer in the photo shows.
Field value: 3900 rpm
